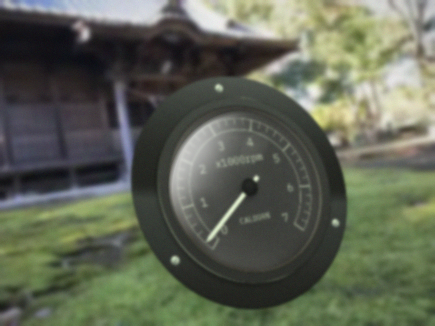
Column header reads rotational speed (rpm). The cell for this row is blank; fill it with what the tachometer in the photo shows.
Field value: 200 rpm
